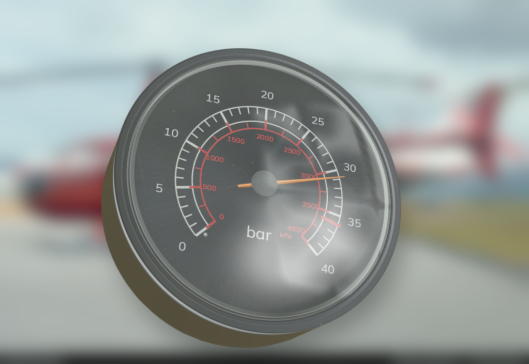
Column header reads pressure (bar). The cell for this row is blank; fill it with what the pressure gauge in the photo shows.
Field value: 31 bar
